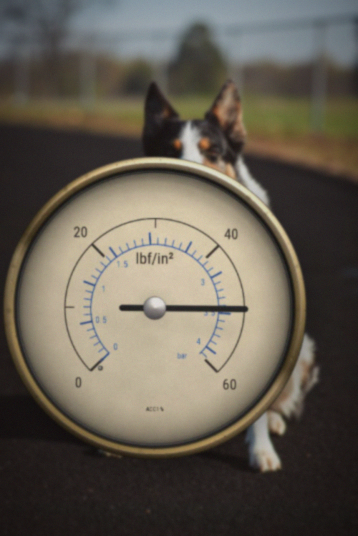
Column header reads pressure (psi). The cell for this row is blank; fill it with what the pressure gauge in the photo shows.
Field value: 50 psi
